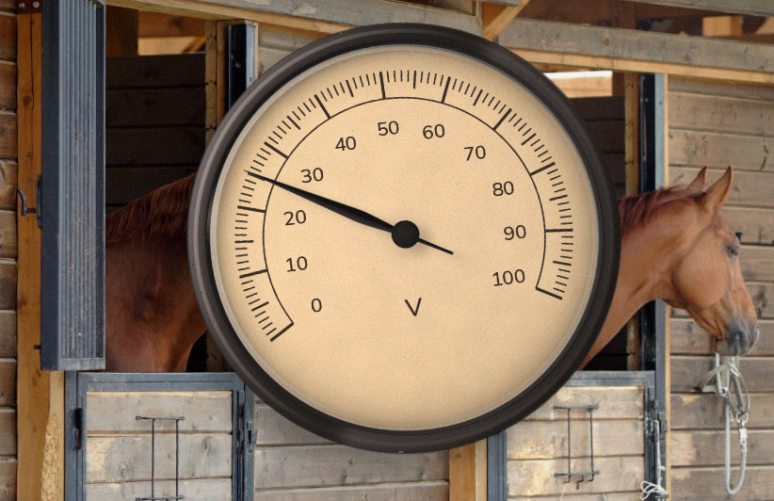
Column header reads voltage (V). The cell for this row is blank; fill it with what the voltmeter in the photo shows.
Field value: 25 V
